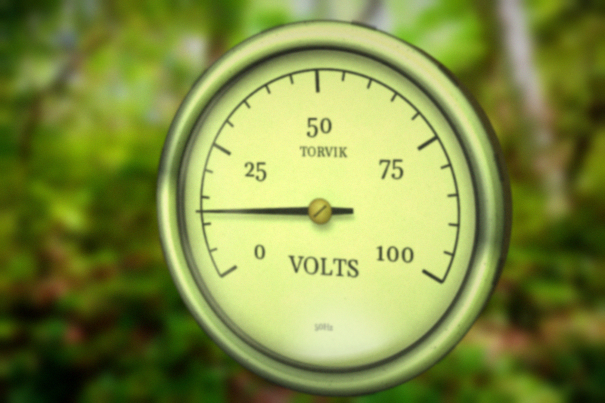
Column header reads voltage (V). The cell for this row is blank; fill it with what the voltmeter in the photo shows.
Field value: 12.5 V
